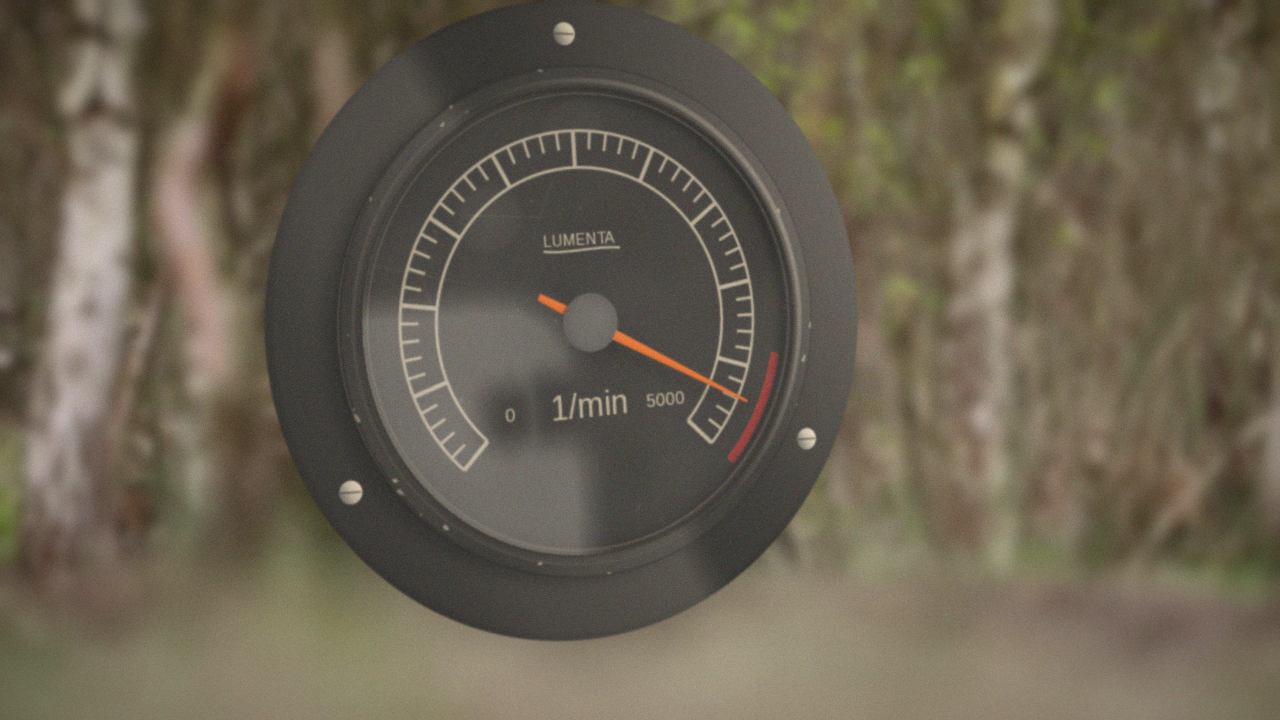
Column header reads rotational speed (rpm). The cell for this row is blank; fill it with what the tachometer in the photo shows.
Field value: 4700 rpm
